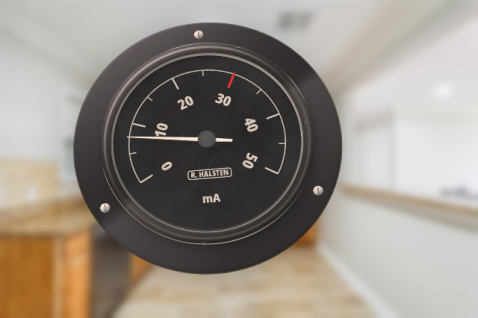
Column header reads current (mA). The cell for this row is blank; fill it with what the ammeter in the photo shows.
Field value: 7.5 mA
